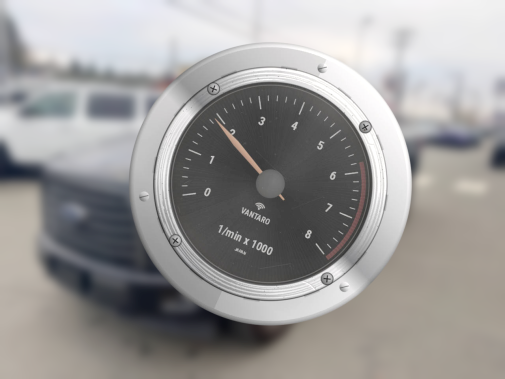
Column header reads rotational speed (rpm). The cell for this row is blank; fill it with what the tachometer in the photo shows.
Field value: 1900 rpm
